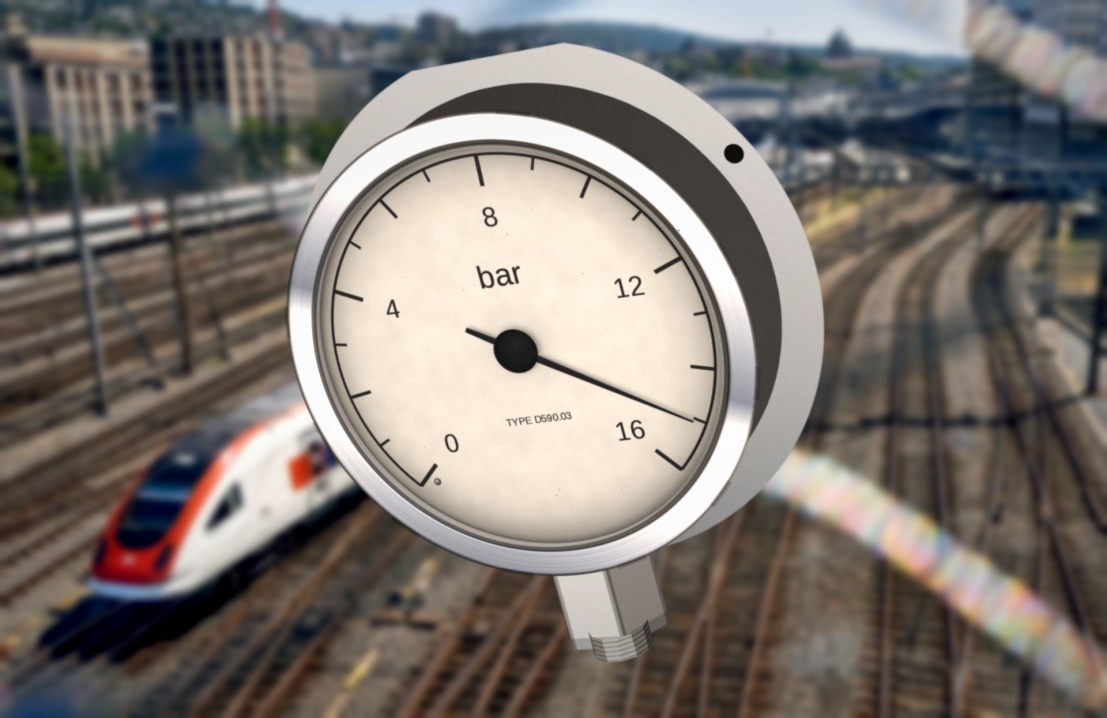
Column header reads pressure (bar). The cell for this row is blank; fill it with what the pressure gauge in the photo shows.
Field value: 15 bar
